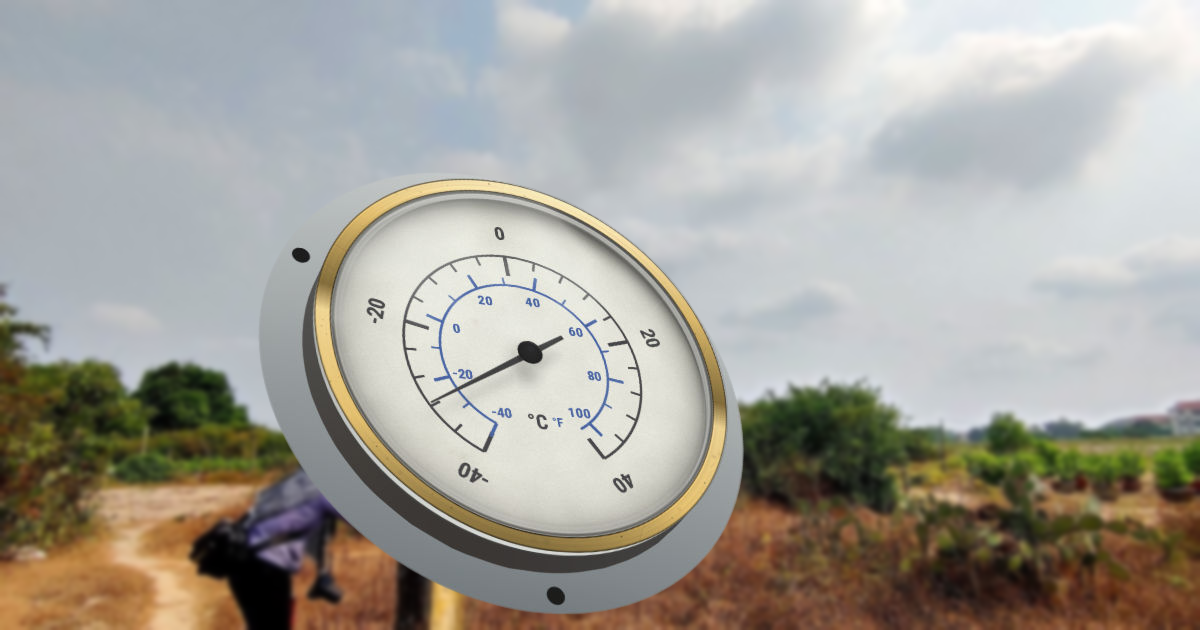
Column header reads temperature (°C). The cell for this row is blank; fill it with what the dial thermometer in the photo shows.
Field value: -32 °C
